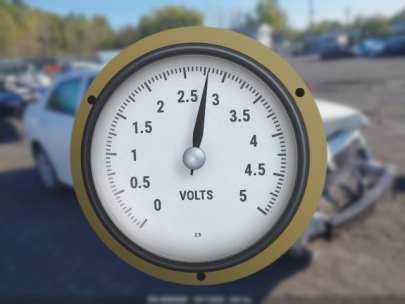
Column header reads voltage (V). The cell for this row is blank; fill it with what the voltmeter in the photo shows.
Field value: 2.8 V
